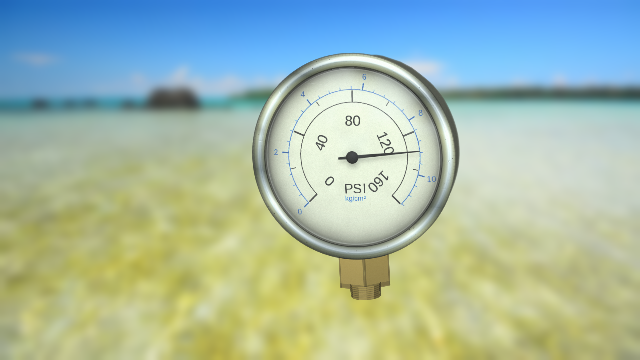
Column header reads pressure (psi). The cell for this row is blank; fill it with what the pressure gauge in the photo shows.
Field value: 130 psi
